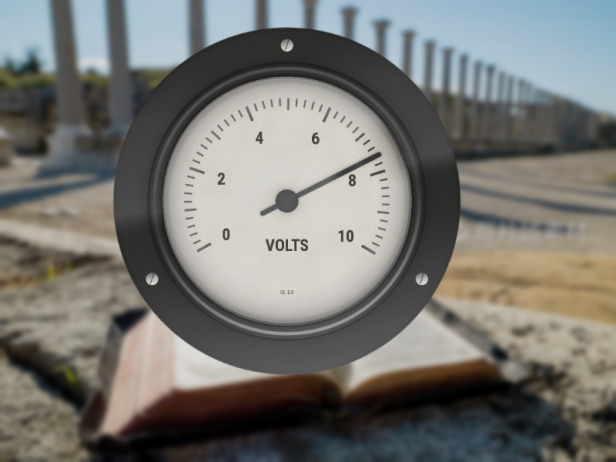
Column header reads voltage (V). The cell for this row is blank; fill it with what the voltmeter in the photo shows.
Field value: 7.6 V
